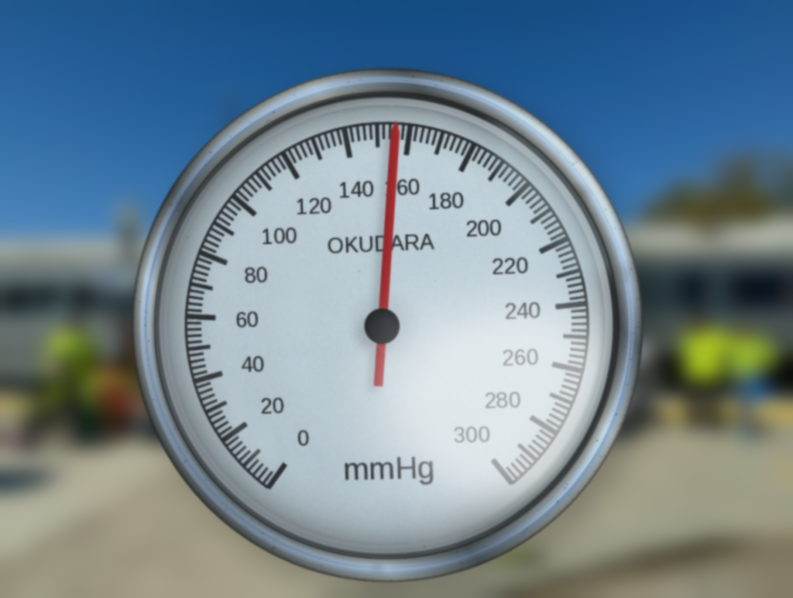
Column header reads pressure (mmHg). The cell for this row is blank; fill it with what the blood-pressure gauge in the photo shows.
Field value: 156 mmHg
